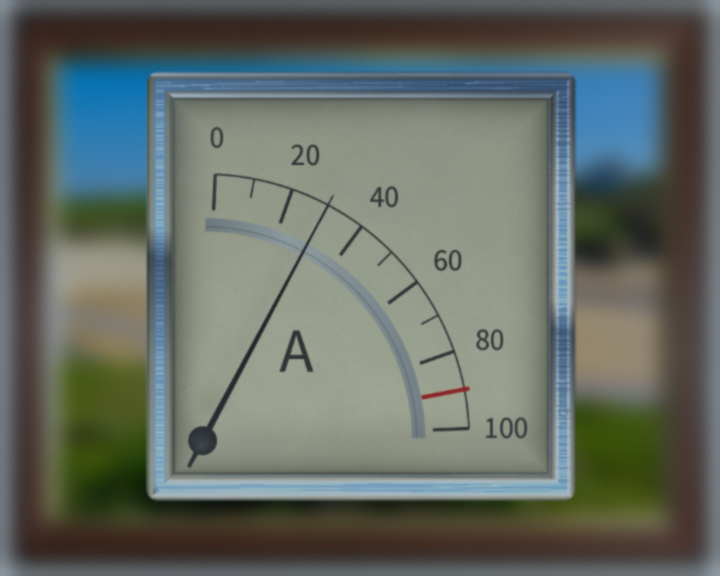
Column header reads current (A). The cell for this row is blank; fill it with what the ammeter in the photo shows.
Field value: 30 A
